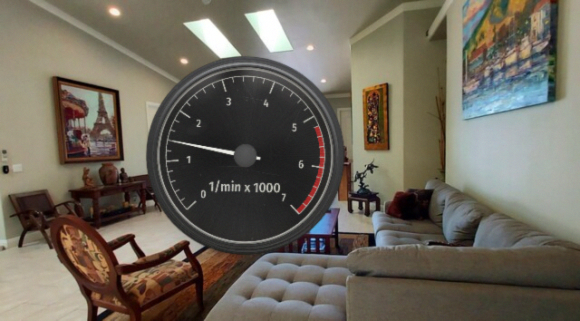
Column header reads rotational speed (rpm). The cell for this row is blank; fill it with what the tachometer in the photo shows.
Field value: 1400 rpm
